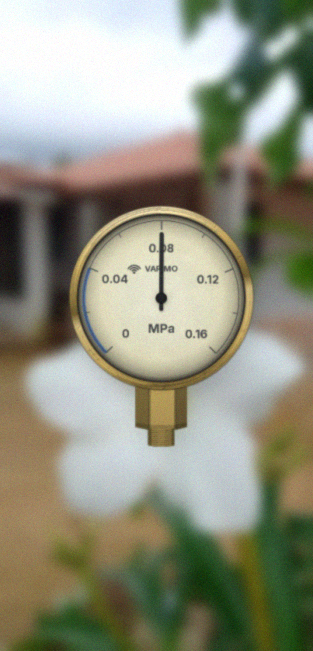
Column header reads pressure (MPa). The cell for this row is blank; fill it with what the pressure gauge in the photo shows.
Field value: 0.08 MPa
